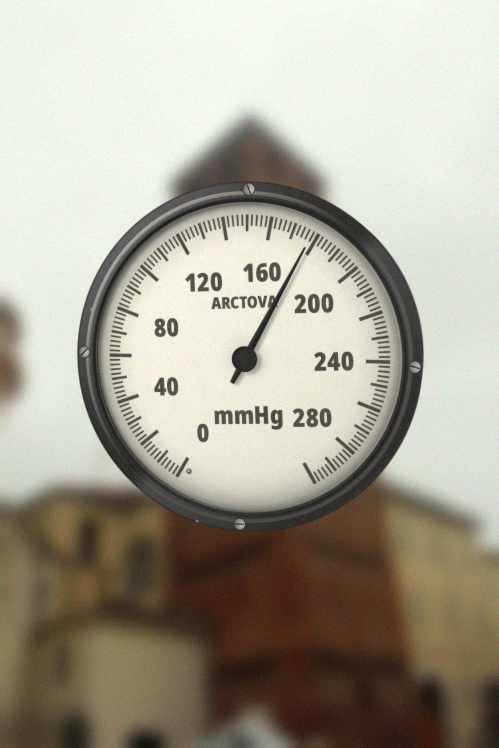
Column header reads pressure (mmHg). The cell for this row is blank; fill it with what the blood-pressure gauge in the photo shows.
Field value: 178 mmHg
